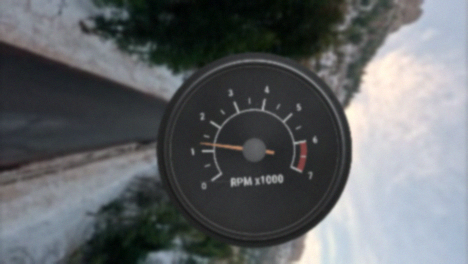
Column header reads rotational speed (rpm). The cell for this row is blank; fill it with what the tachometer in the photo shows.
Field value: 1250 rpm
